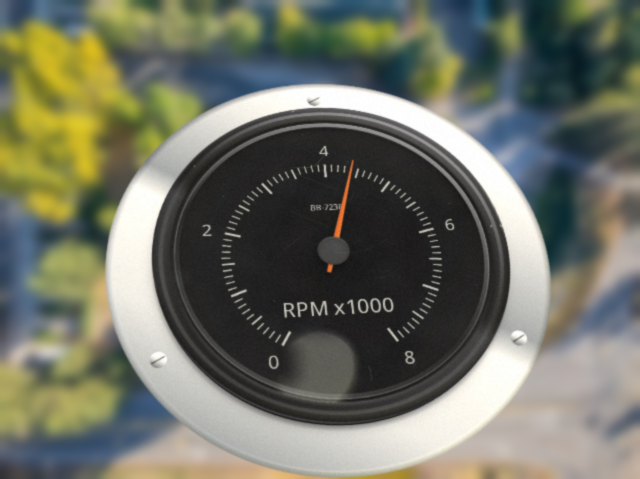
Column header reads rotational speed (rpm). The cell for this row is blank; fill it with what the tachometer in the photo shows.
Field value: 4400 rpm
